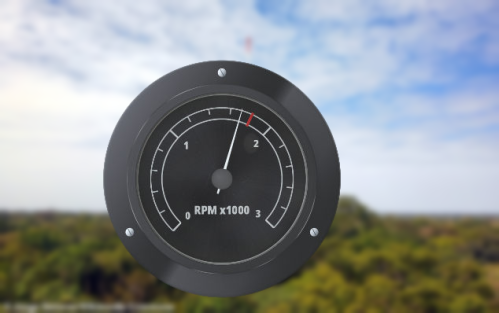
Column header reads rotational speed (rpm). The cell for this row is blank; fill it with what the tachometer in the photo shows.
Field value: 1700 rpm
